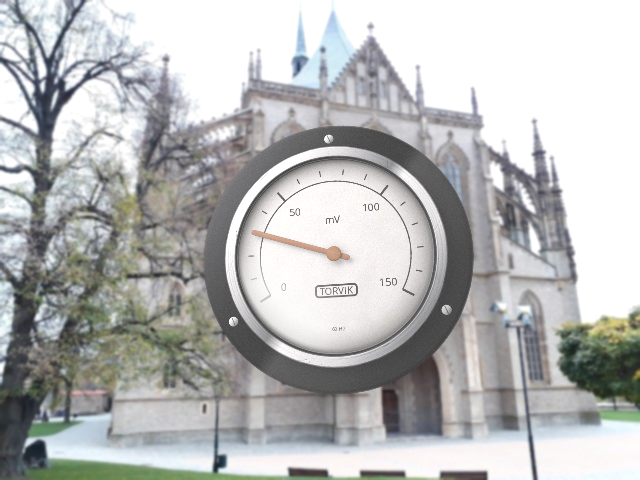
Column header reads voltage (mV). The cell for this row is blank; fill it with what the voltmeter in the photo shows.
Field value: 30 mV
